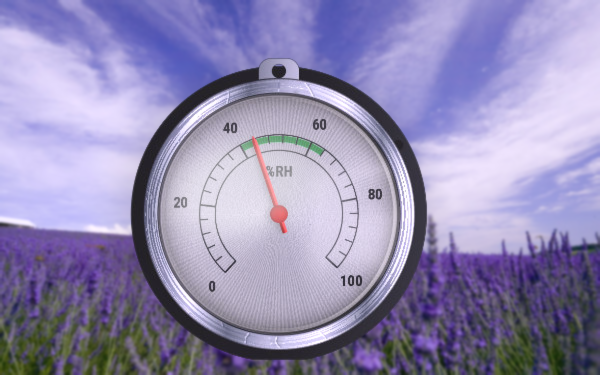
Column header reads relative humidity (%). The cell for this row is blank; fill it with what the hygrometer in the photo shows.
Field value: 44 %
